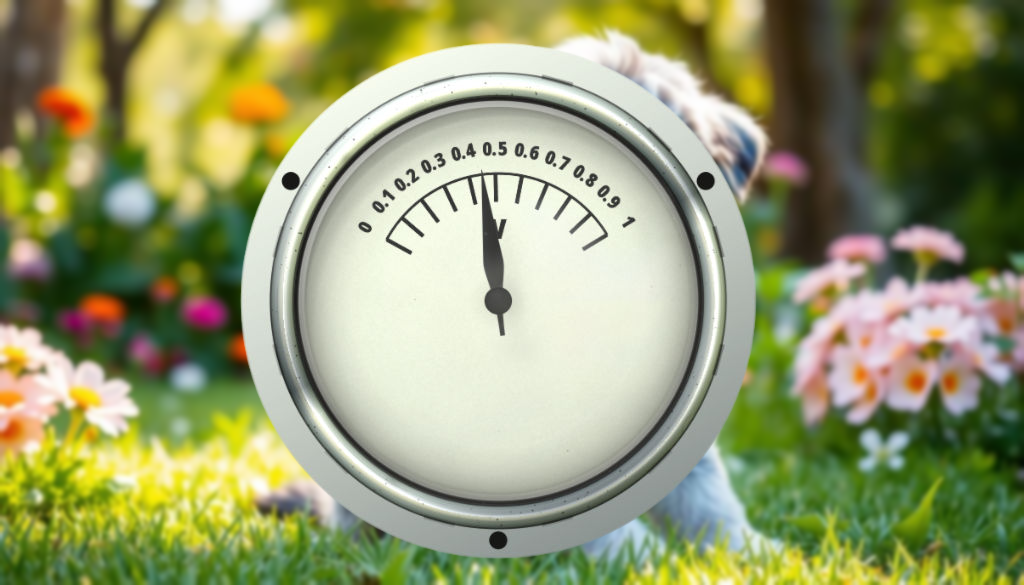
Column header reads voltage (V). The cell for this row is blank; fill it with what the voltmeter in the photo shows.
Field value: 0.45 V
